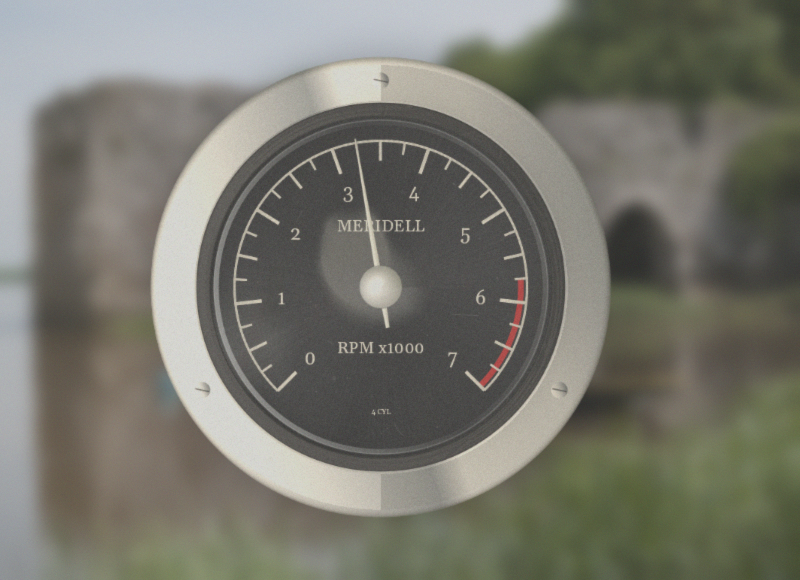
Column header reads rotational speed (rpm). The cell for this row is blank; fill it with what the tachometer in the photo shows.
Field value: 3250 rpm
